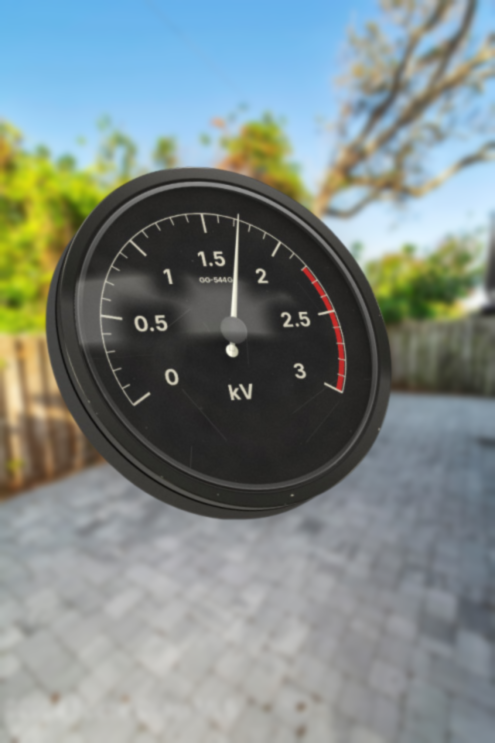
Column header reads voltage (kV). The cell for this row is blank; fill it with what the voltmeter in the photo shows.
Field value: 1.7 kV
